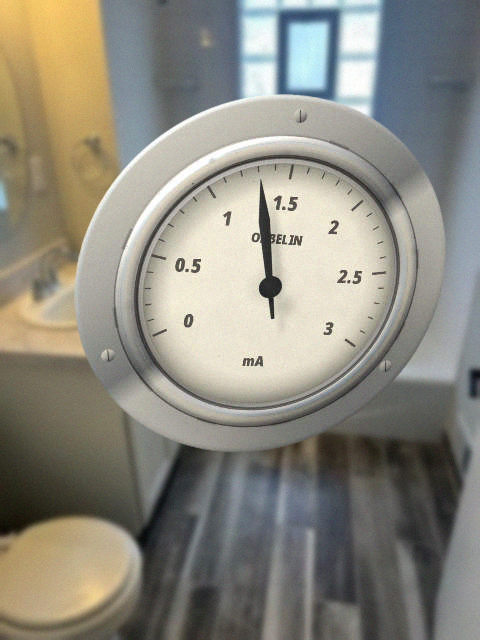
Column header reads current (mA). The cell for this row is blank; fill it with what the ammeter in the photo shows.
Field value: 1.3 mA
